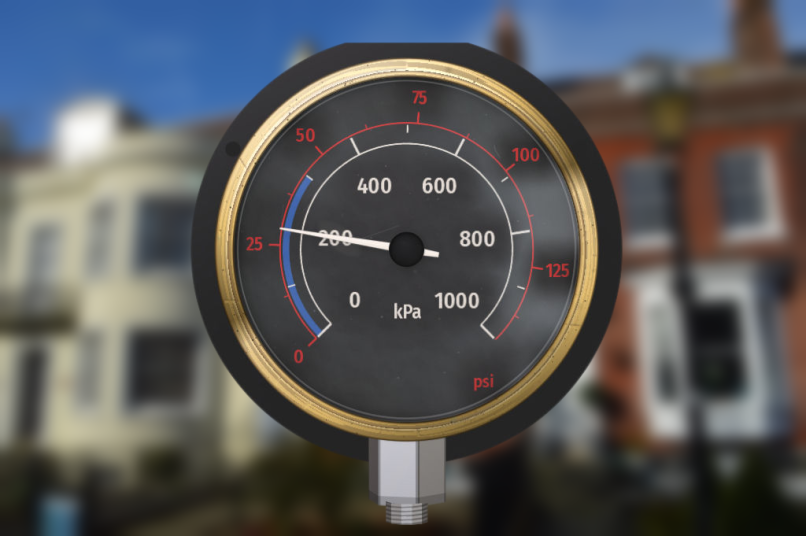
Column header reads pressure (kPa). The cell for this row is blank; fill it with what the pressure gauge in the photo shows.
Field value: 200 kPa
